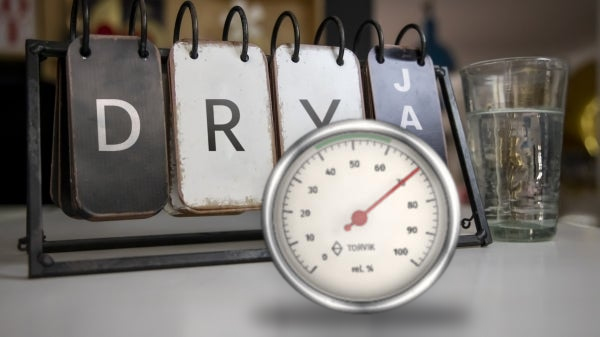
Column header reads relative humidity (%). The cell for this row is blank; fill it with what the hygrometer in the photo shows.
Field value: 70 %
